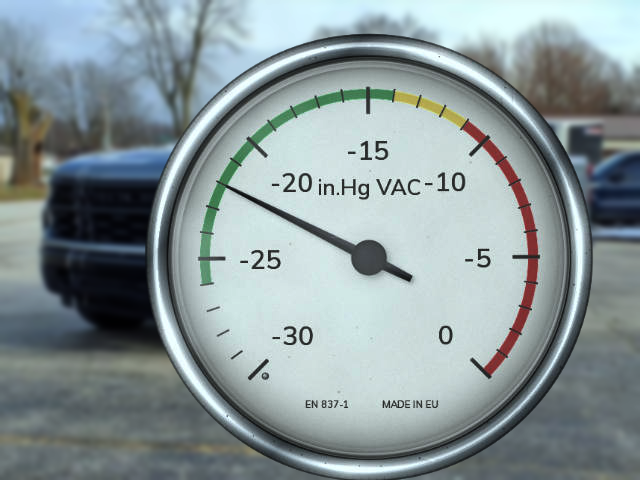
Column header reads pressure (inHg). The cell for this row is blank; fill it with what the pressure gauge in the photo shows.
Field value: -22 inHg
